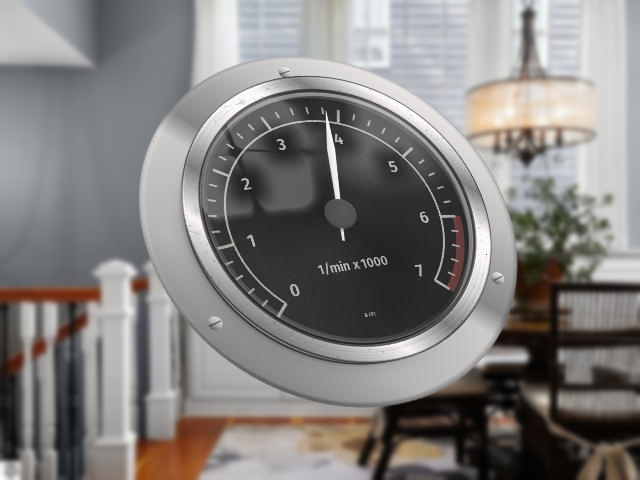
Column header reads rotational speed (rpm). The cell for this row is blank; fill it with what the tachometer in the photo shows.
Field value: 3800 rpm
